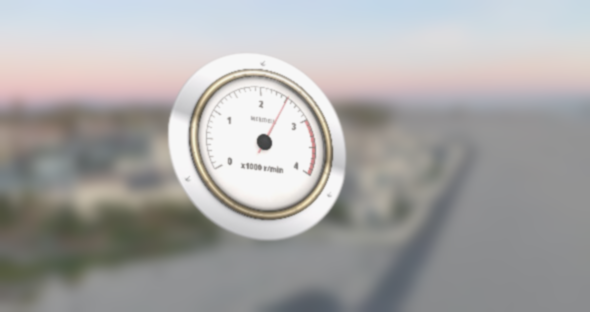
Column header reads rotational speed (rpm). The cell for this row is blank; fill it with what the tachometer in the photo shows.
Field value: 2500 rpm
